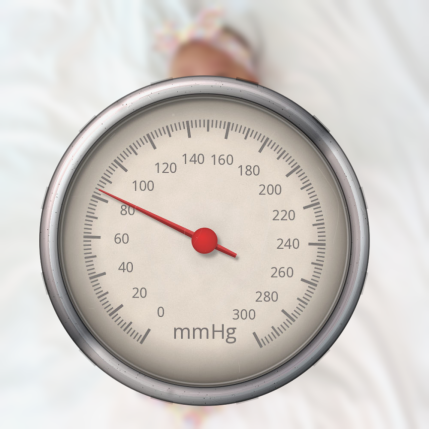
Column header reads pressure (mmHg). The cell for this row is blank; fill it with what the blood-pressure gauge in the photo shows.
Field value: 84 mmHg
